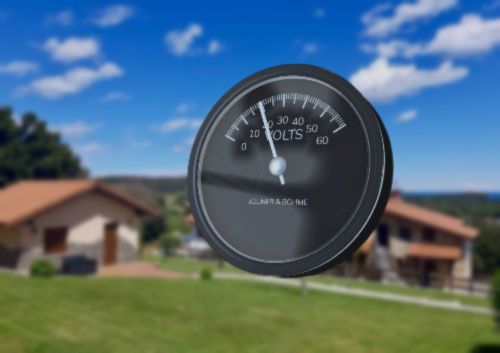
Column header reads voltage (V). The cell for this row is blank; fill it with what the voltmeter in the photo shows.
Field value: 20 V
